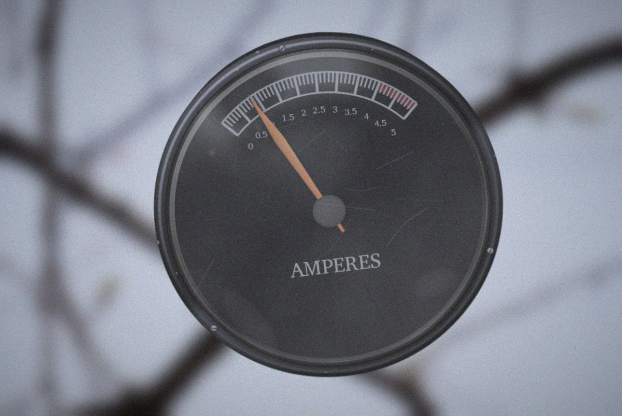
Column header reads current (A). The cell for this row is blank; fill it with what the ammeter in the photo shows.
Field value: 0.9 A
